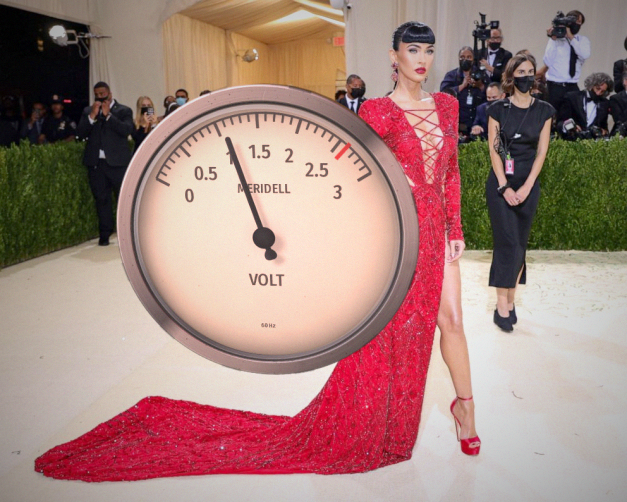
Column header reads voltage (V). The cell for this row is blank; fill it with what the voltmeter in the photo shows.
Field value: 1.1 V
